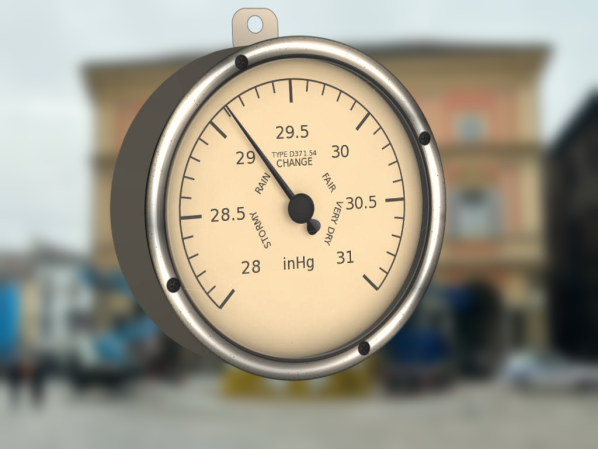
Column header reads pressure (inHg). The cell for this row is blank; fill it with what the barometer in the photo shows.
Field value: 29.1 inHg
